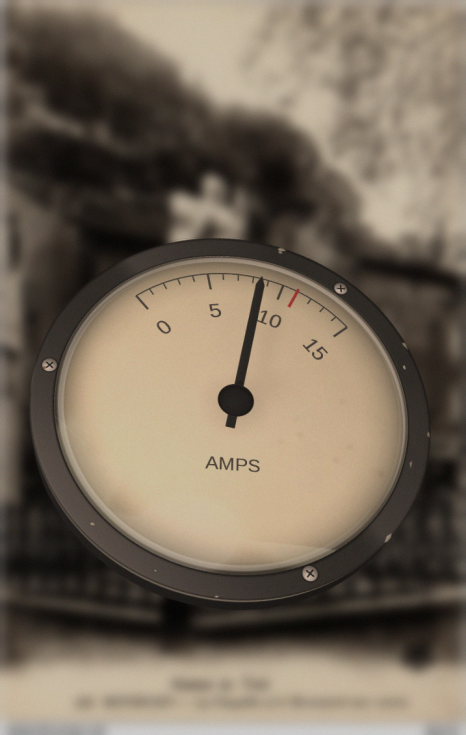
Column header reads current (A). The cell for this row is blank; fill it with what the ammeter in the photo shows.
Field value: 8.5 A
